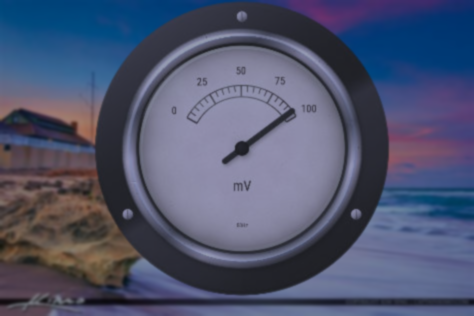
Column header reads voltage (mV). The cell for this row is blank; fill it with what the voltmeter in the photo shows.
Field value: 95 mV
